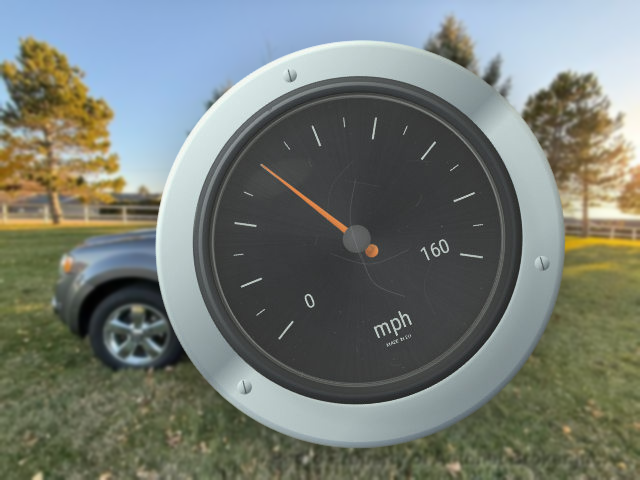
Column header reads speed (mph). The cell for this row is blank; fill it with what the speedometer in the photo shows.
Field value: 60 mph
